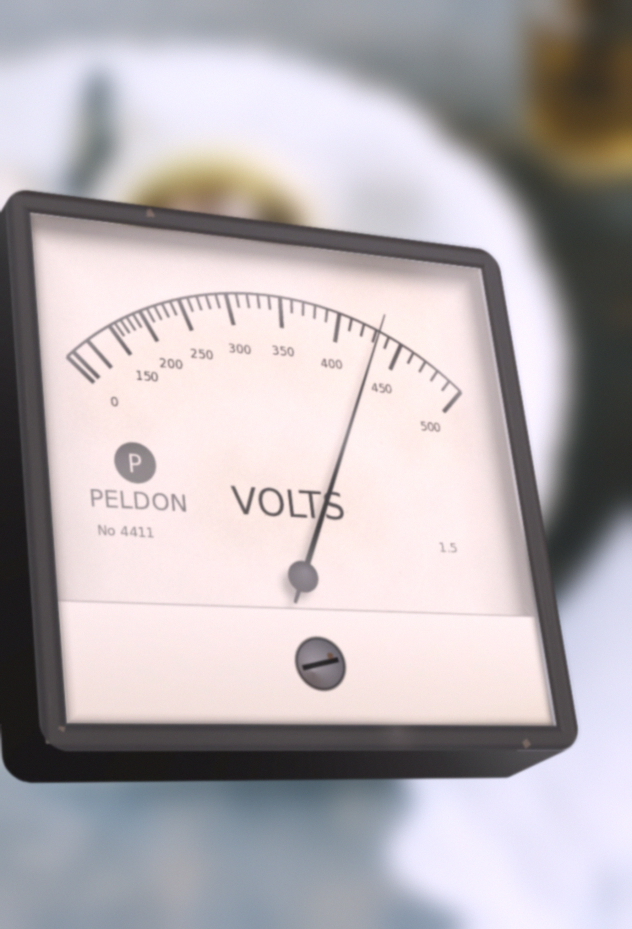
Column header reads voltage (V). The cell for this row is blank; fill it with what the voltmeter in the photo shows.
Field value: 430 V
